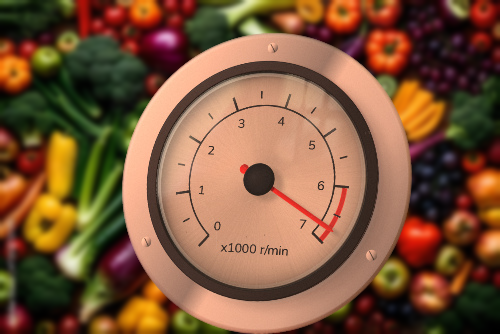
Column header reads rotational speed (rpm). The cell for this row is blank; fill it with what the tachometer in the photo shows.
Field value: 6750 rpm
